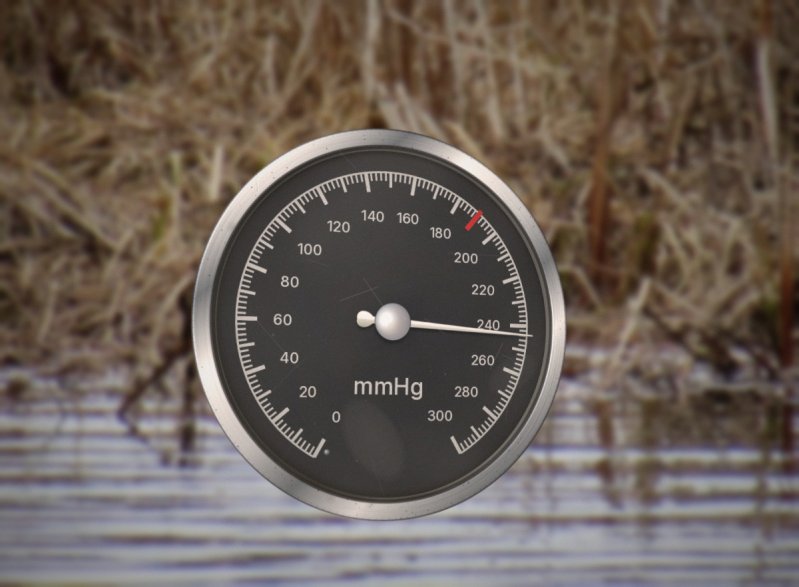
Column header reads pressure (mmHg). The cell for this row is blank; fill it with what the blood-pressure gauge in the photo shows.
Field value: 244 mmHg
